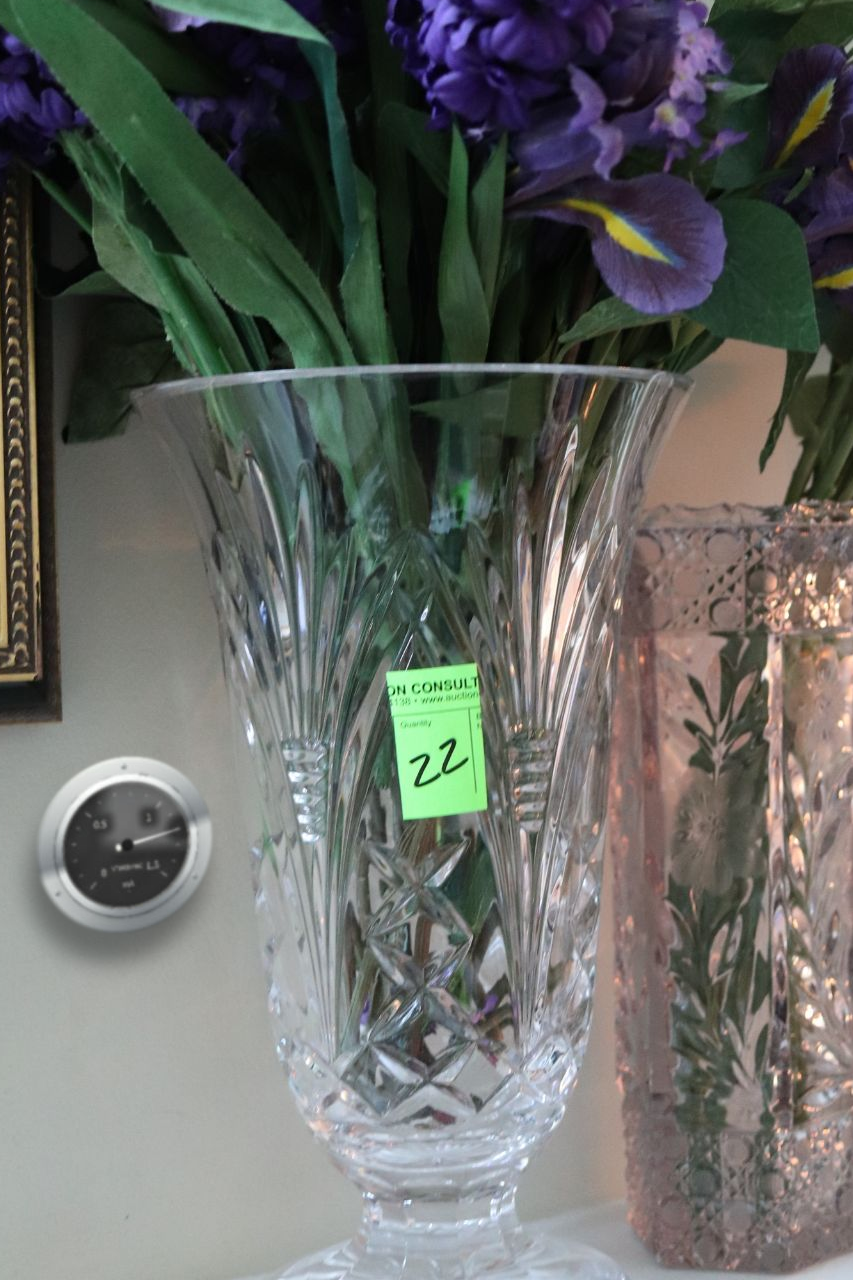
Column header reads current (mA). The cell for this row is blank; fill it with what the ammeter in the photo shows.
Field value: 1.2 mA
